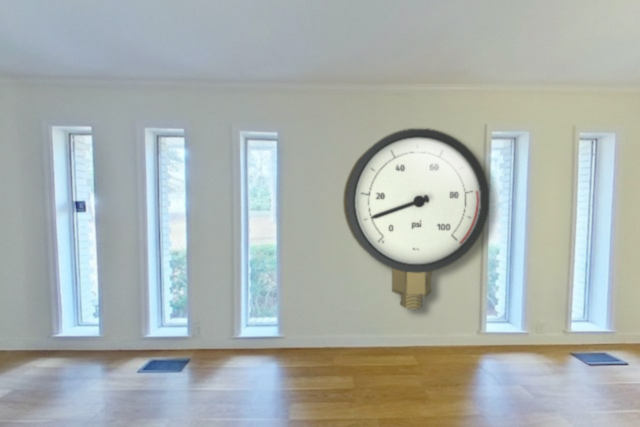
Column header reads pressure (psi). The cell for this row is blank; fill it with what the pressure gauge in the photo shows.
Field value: 10 psi
